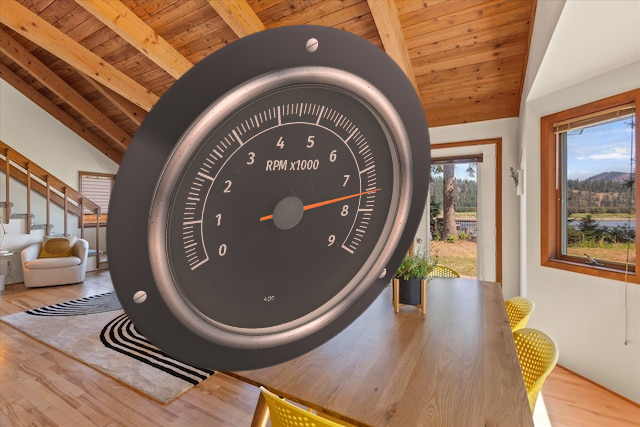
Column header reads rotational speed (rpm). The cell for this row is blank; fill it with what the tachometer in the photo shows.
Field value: 7500 rpm
